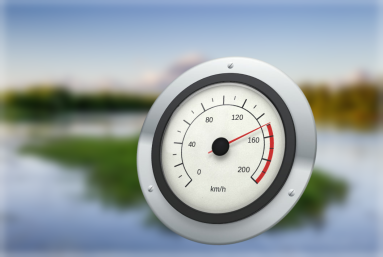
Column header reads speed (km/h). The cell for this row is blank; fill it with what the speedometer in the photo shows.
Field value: 150 km/h
